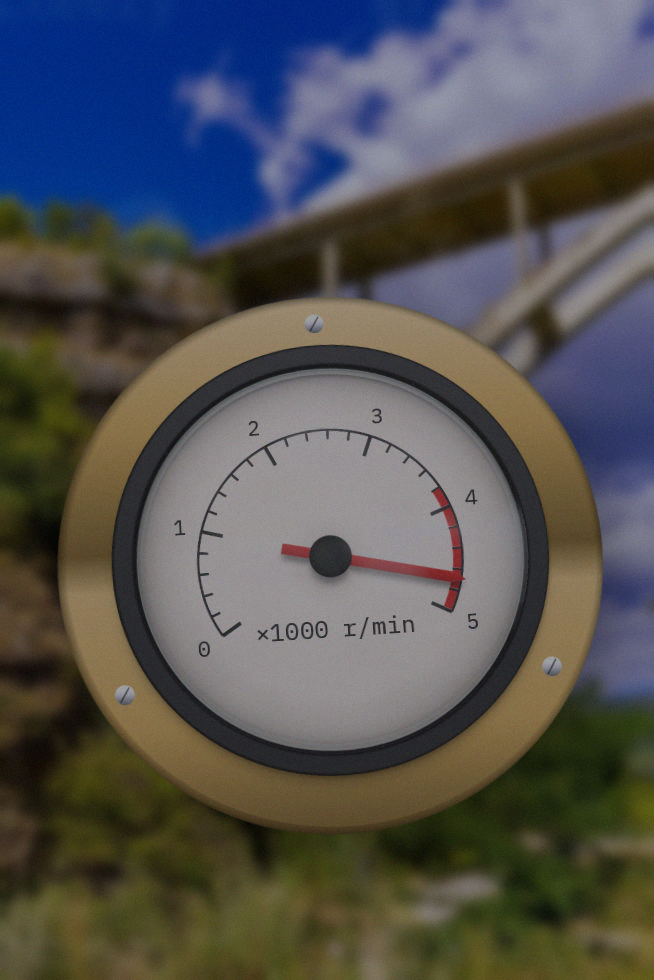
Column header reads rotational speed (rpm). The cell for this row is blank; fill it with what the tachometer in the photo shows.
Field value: 4700 rpm
